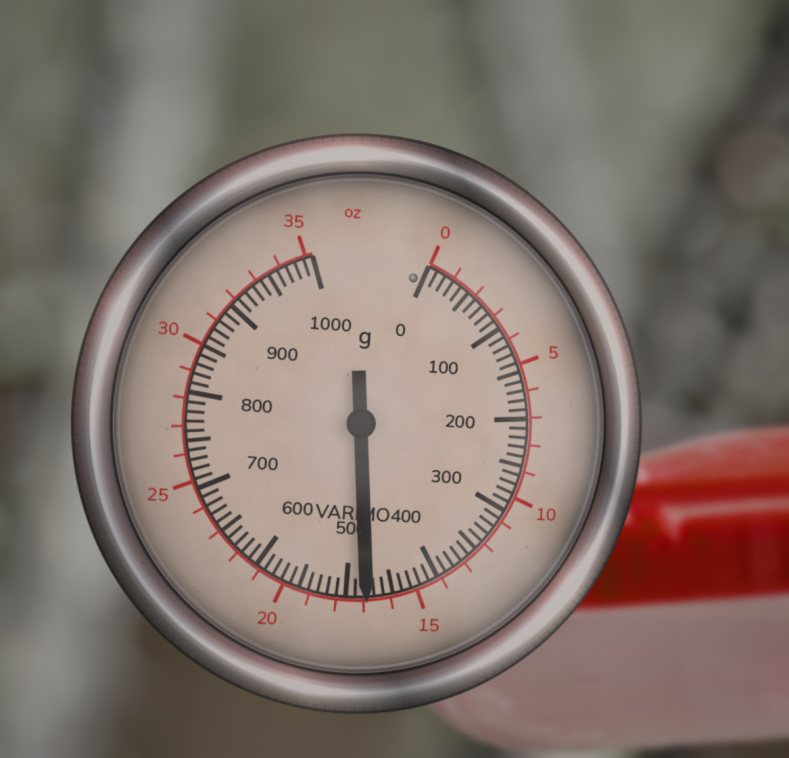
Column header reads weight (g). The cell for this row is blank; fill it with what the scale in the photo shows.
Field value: 480 g
